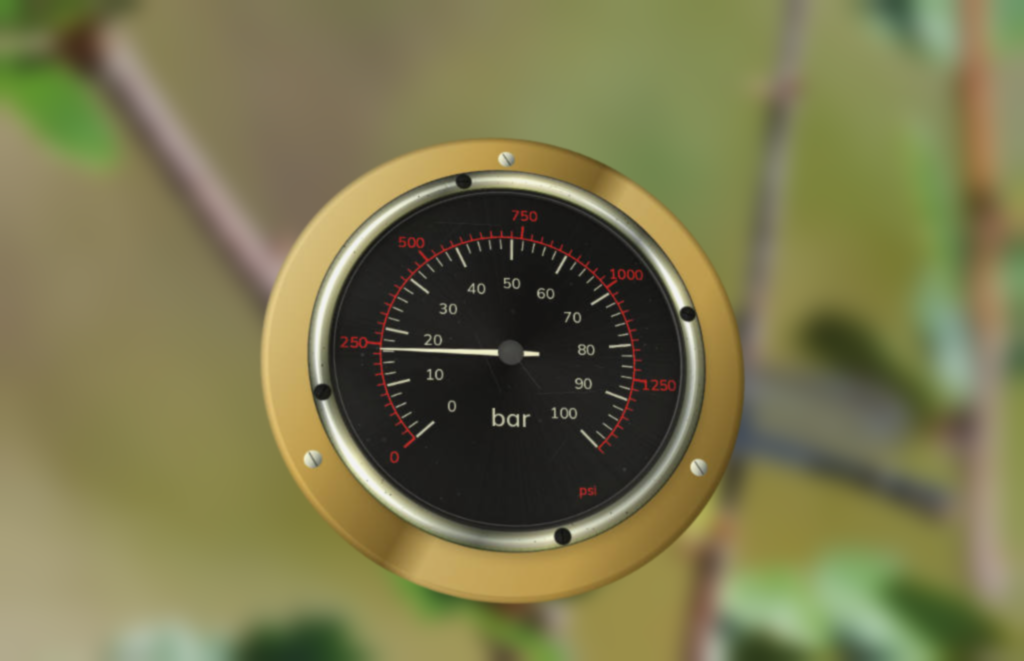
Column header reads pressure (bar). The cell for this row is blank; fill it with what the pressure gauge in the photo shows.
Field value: 16 bar
